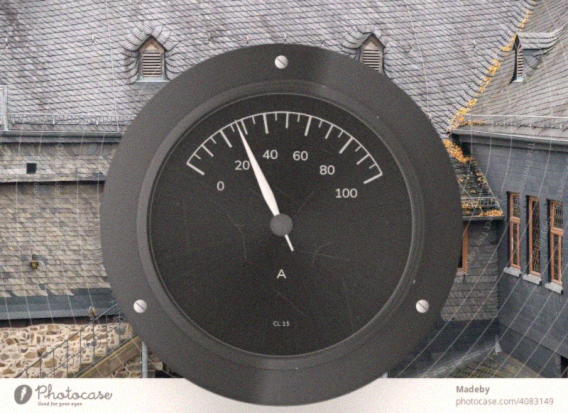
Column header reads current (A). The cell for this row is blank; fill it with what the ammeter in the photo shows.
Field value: 27.5 A
